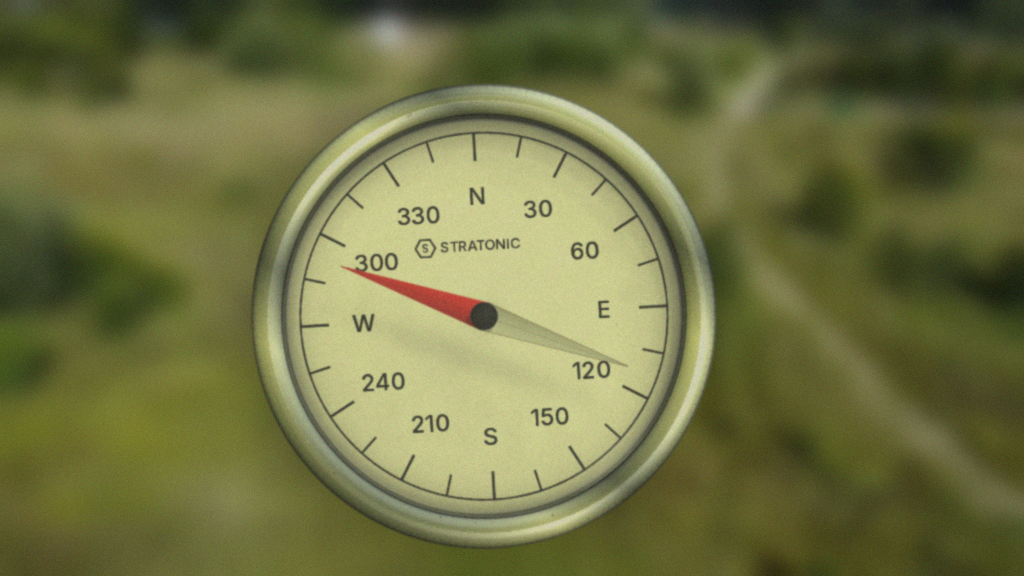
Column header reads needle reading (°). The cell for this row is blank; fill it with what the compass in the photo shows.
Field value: 292.5 °
